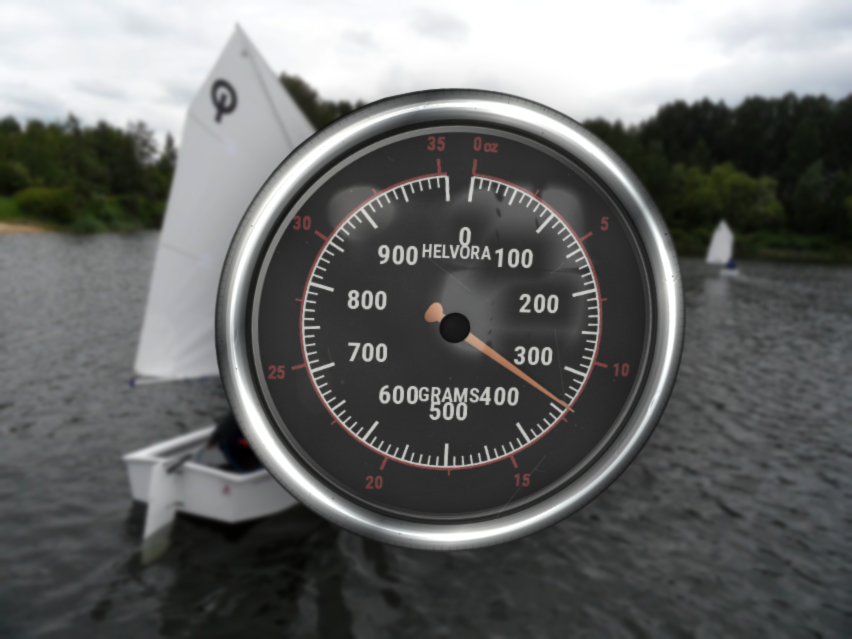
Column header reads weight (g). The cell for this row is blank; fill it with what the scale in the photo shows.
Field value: 340 g
